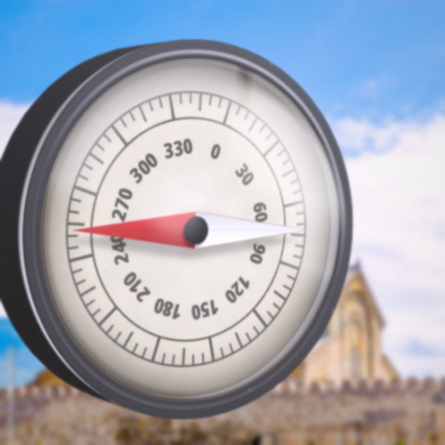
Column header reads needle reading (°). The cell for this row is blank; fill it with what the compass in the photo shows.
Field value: 252.5 °
